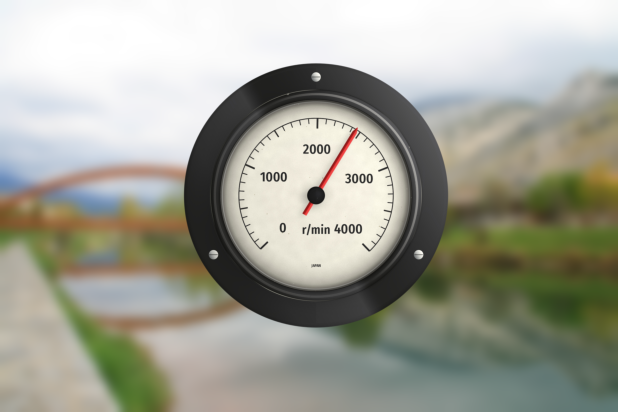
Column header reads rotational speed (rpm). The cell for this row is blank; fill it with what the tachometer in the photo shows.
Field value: 2450 rpm
